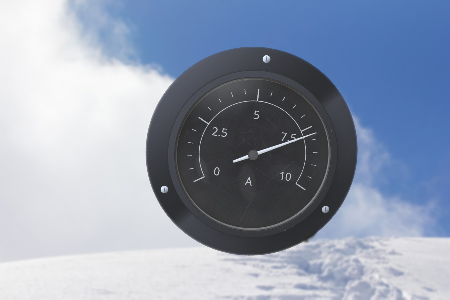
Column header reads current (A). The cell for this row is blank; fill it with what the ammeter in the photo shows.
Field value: 7.75 A
